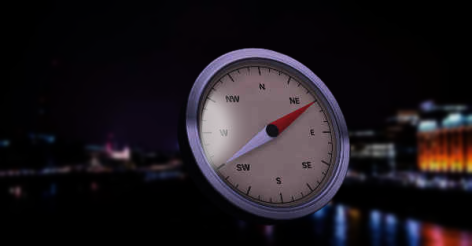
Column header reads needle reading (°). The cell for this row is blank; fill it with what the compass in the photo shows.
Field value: 60 °
